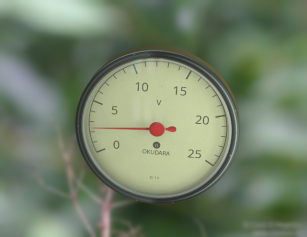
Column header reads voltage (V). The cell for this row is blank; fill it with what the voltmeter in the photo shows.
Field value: 2.5 V
